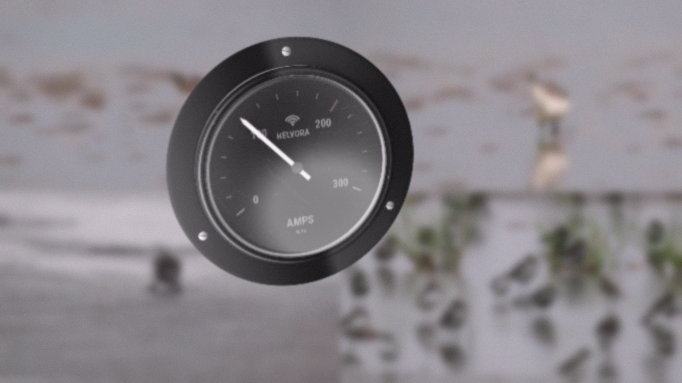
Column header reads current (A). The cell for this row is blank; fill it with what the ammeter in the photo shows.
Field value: 100 A
